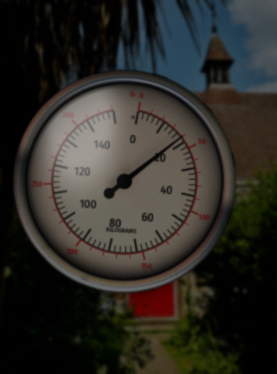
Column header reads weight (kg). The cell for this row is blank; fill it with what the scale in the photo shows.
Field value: 18 kg
